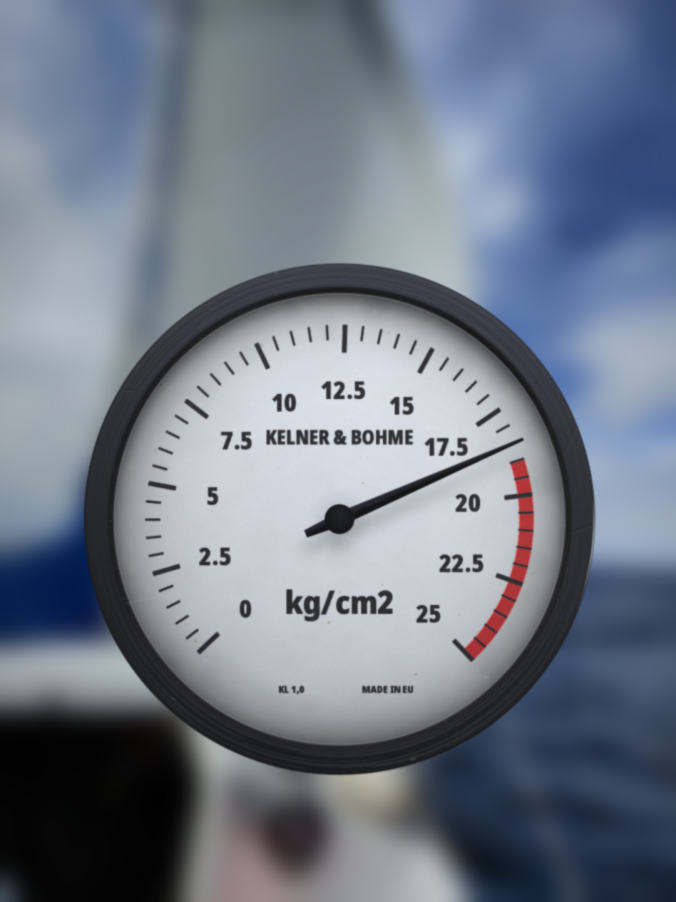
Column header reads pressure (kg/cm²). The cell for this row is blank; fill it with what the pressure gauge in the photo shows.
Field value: 18.5 kg/cm²
